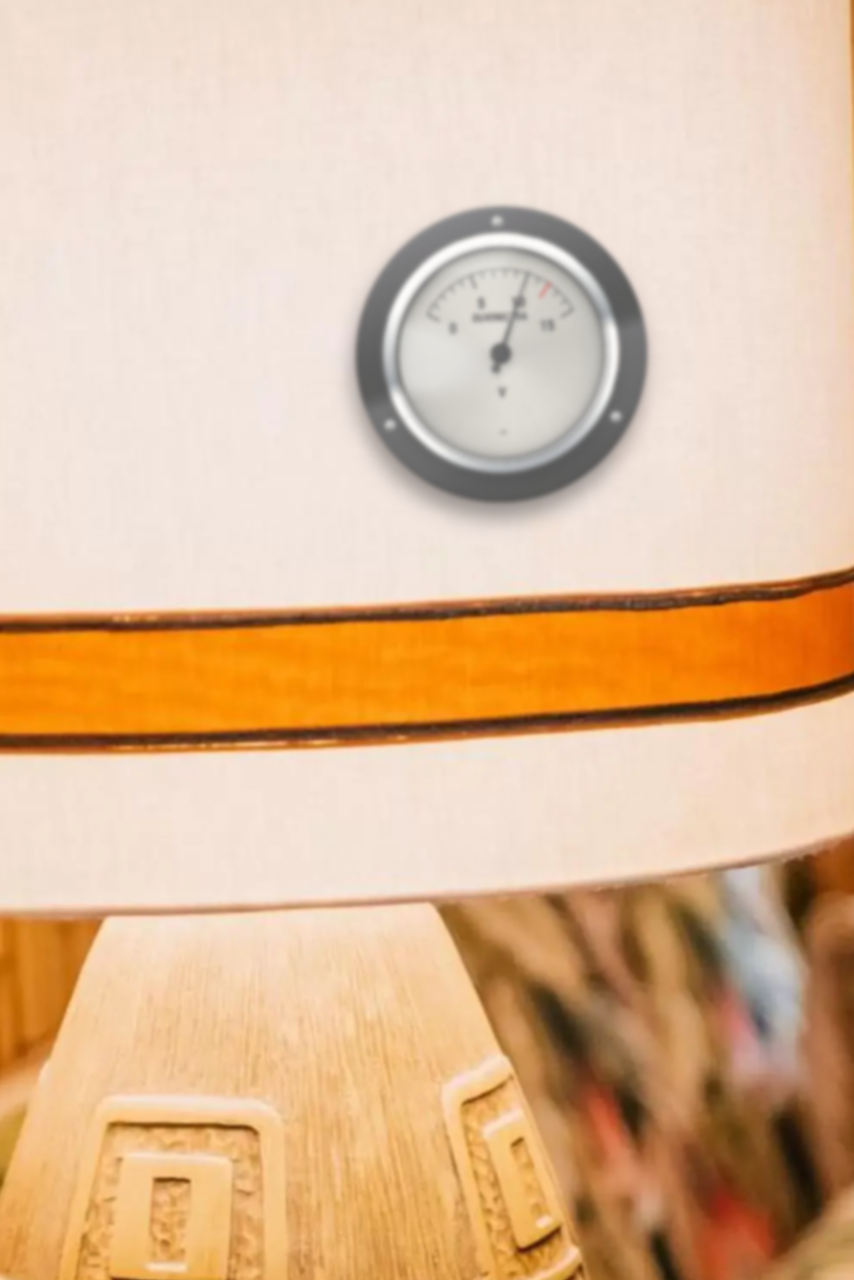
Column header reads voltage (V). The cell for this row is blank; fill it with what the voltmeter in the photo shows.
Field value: 10 V
